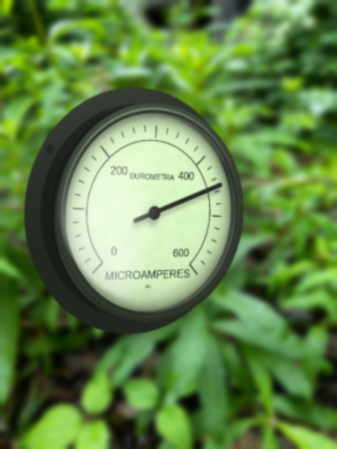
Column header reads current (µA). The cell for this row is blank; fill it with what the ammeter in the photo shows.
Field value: 450 µA
